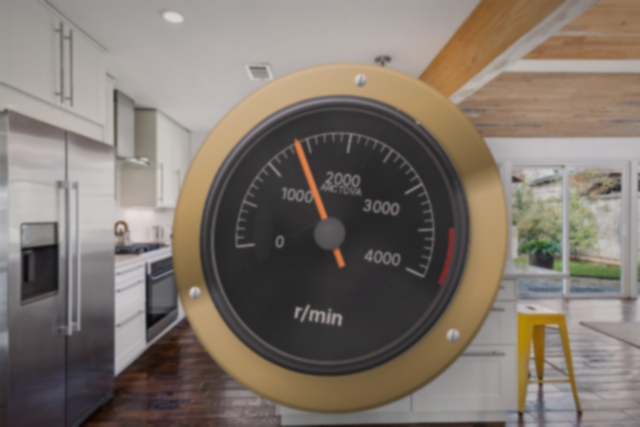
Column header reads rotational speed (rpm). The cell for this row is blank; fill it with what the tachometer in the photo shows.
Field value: 1400 rpm
